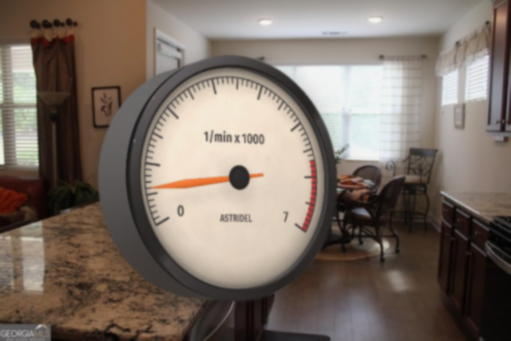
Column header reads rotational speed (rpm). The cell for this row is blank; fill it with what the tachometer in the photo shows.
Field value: 600 rpm
